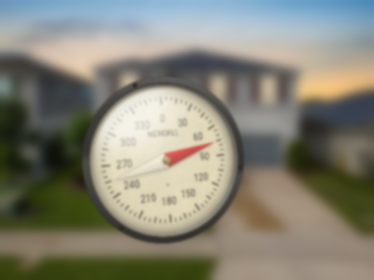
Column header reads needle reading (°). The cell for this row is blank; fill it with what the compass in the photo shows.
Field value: 75 °
